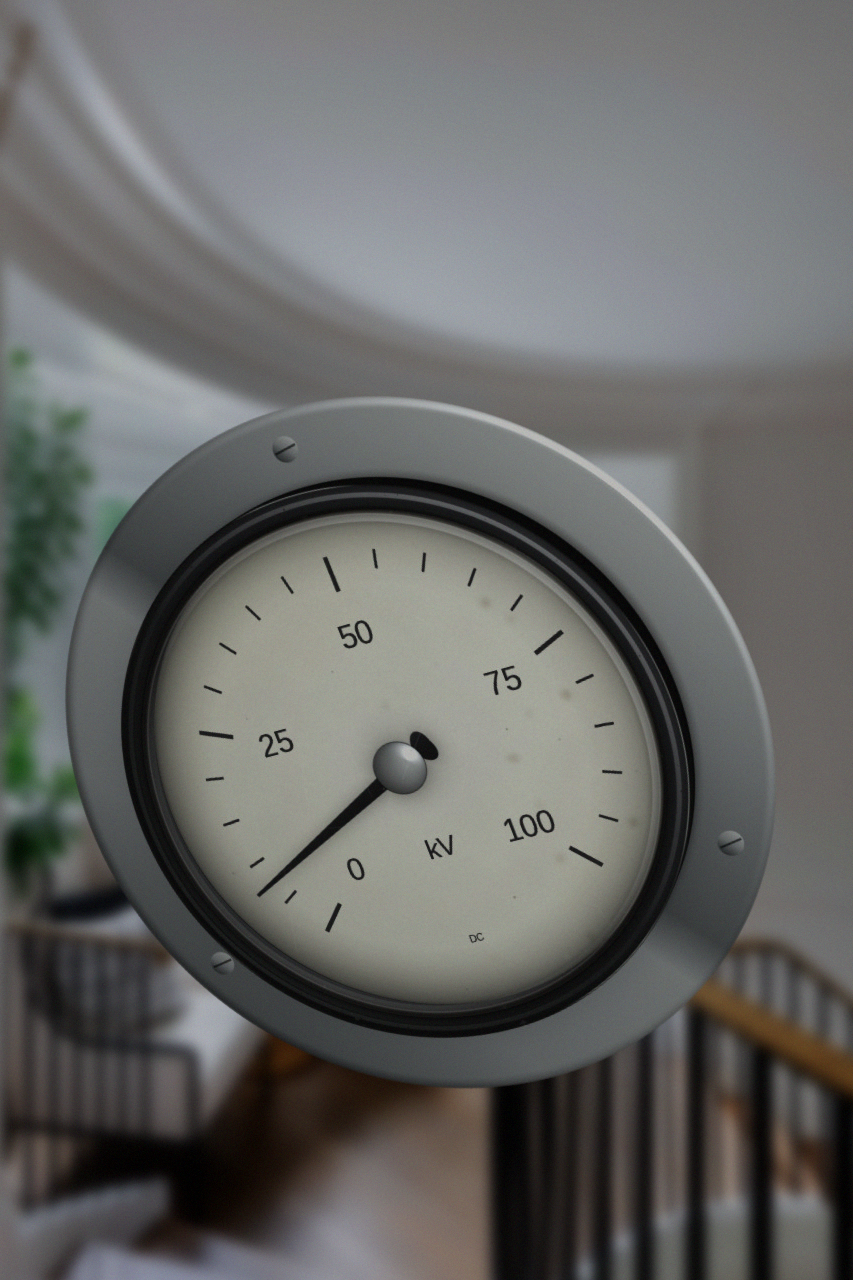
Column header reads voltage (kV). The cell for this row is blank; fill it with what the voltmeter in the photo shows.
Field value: 7.5 kV
